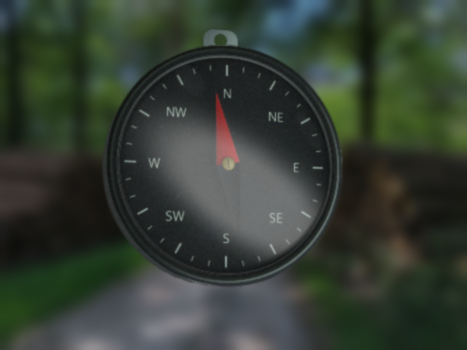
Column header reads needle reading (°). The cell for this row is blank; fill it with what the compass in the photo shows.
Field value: 350 °
